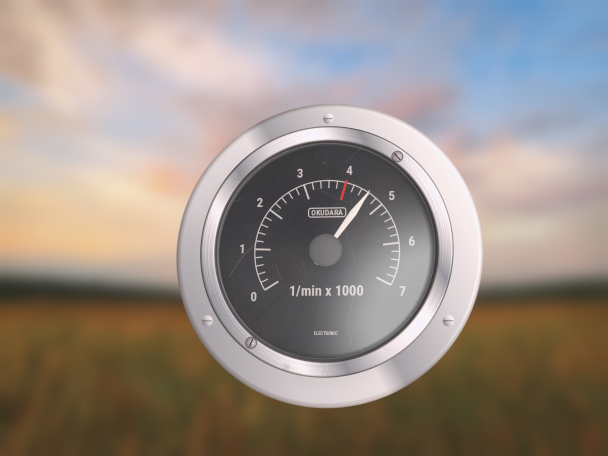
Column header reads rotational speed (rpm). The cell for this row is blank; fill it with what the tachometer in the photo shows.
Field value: 4600 rpm
